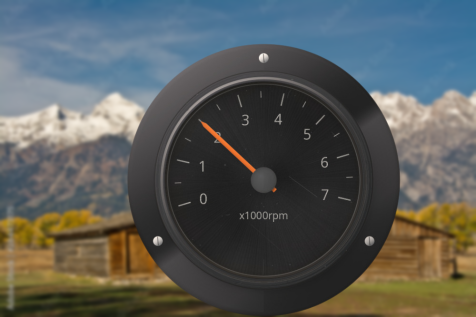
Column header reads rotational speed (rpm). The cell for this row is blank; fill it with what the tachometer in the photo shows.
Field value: 2000 rpm
